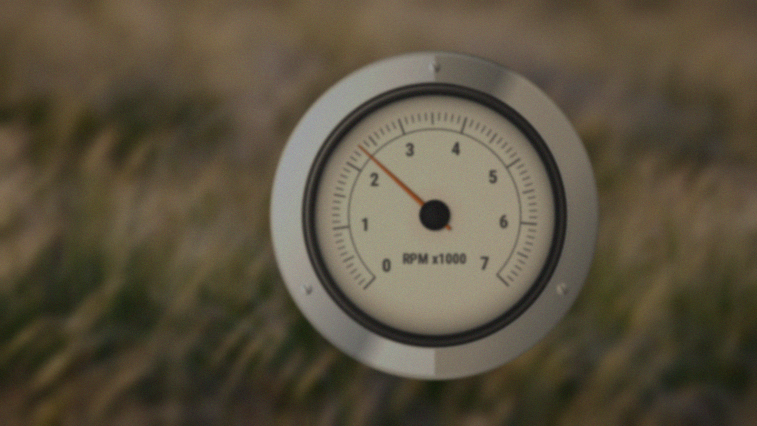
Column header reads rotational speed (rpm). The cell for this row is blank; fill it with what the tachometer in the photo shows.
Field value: 2300 rpm
